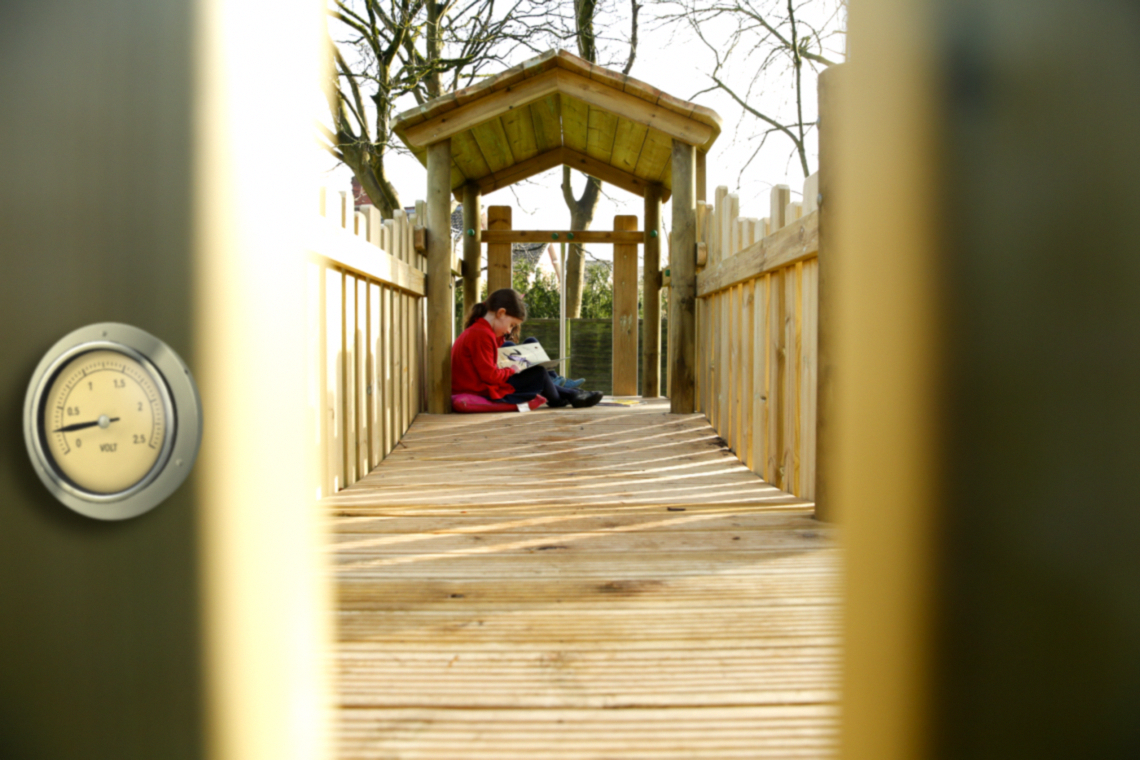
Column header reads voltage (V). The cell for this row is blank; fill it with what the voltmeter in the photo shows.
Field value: 0.25 V
